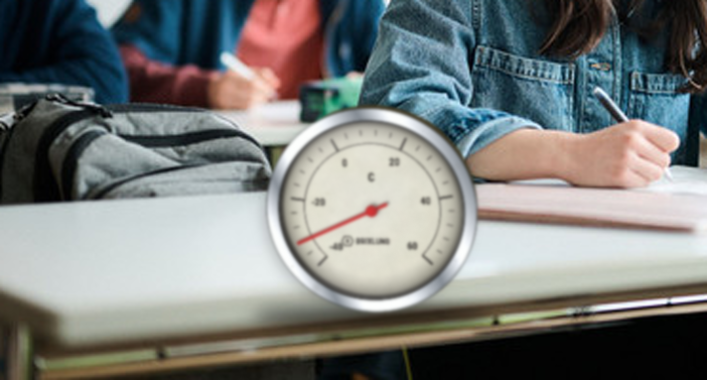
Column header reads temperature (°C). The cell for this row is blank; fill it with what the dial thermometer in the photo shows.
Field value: -32 °C
